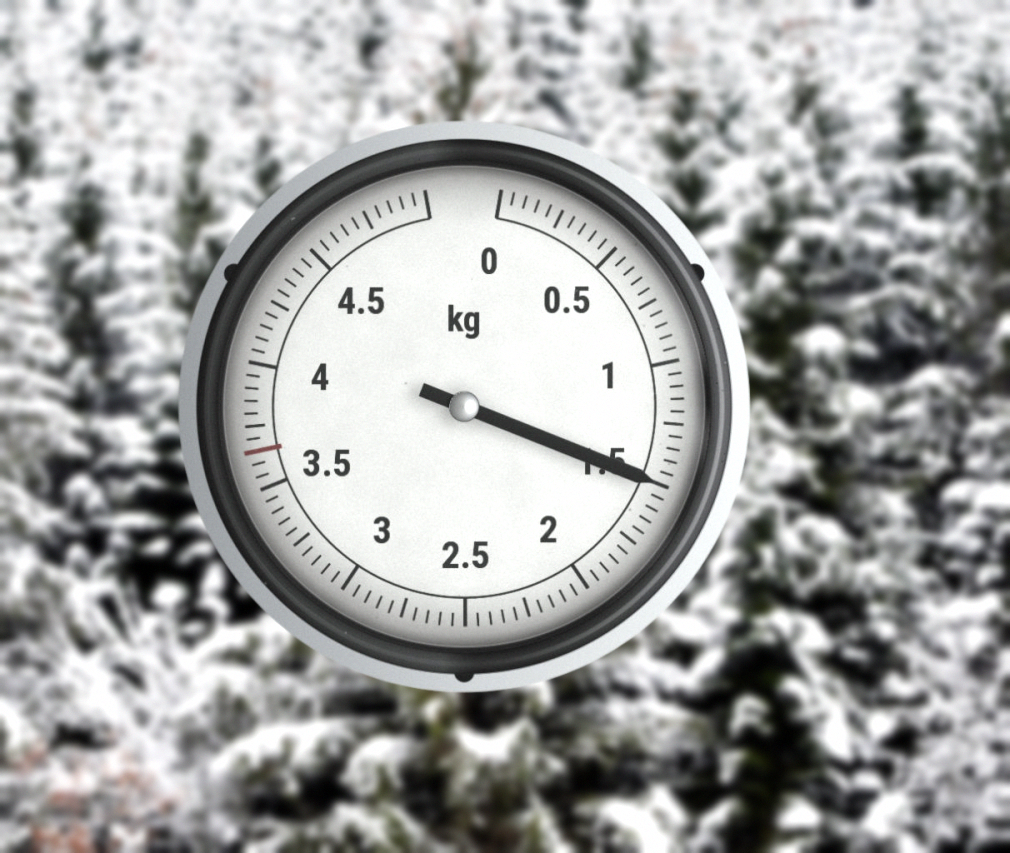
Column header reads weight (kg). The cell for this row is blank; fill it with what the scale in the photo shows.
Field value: 1.5 kg
